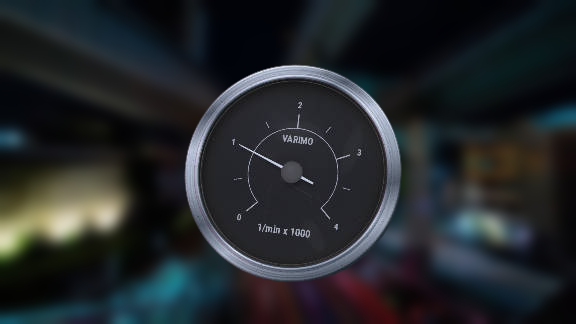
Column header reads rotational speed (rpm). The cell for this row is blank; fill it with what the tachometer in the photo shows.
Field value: 1000 rpm
